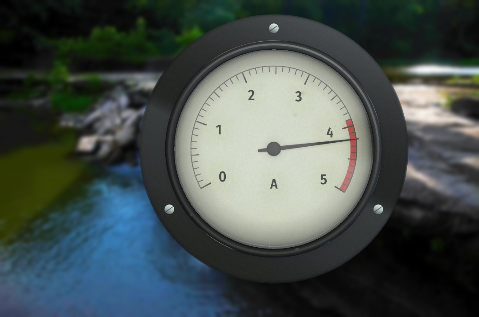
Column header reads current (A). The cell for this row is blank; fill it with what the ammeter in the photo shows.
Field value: 4.2 A
